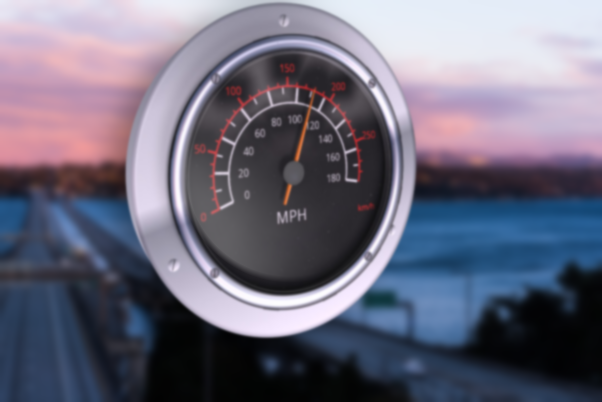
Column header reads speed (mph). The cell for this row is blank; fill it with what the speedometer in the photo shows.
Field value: 110 mph
